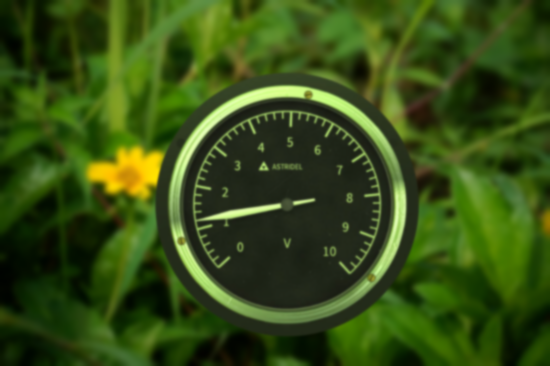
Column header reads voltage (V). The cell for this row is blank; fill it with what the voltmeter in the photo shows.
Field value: 1.2 V
